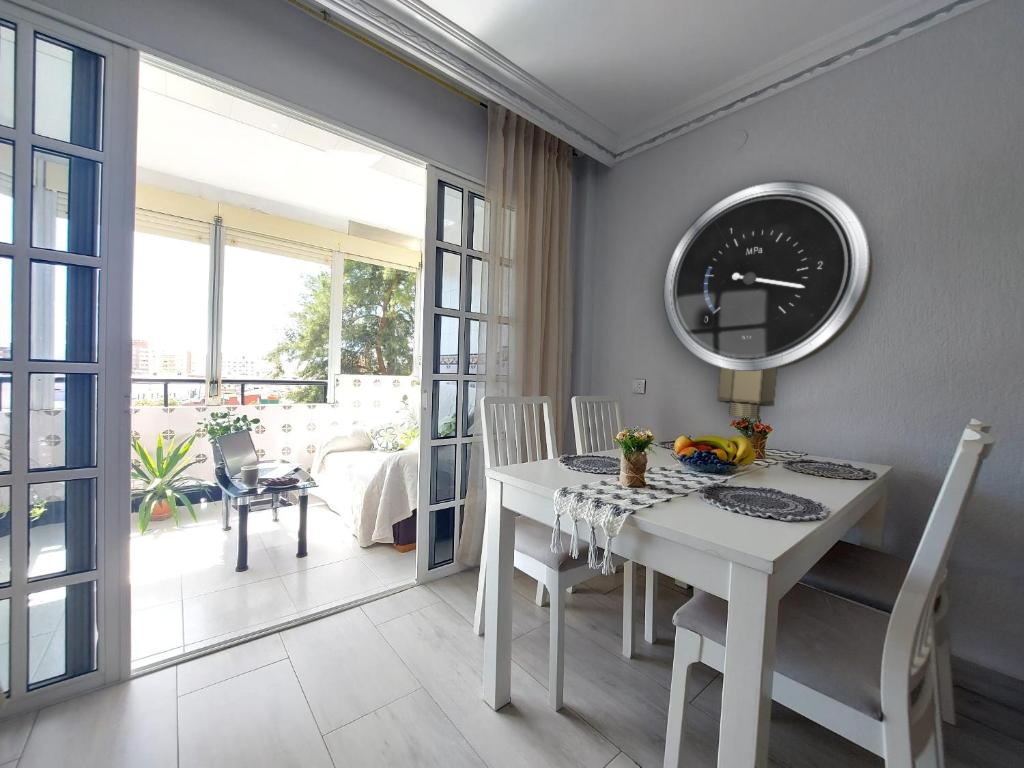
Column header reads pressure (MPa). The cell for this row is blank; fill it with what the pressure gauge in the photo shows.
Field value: 2.2 MPa
